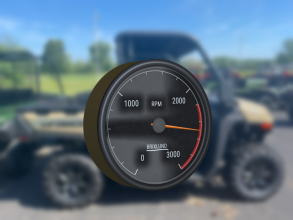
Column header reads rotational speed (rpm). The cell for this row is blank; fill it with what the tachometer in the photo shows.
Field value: 2500 rpm
